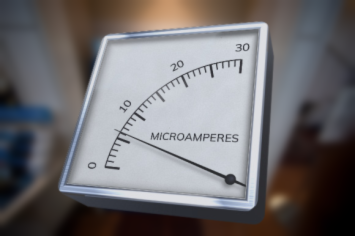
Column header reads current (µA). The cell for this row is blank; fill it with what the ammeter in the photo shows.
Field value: 6 µA
